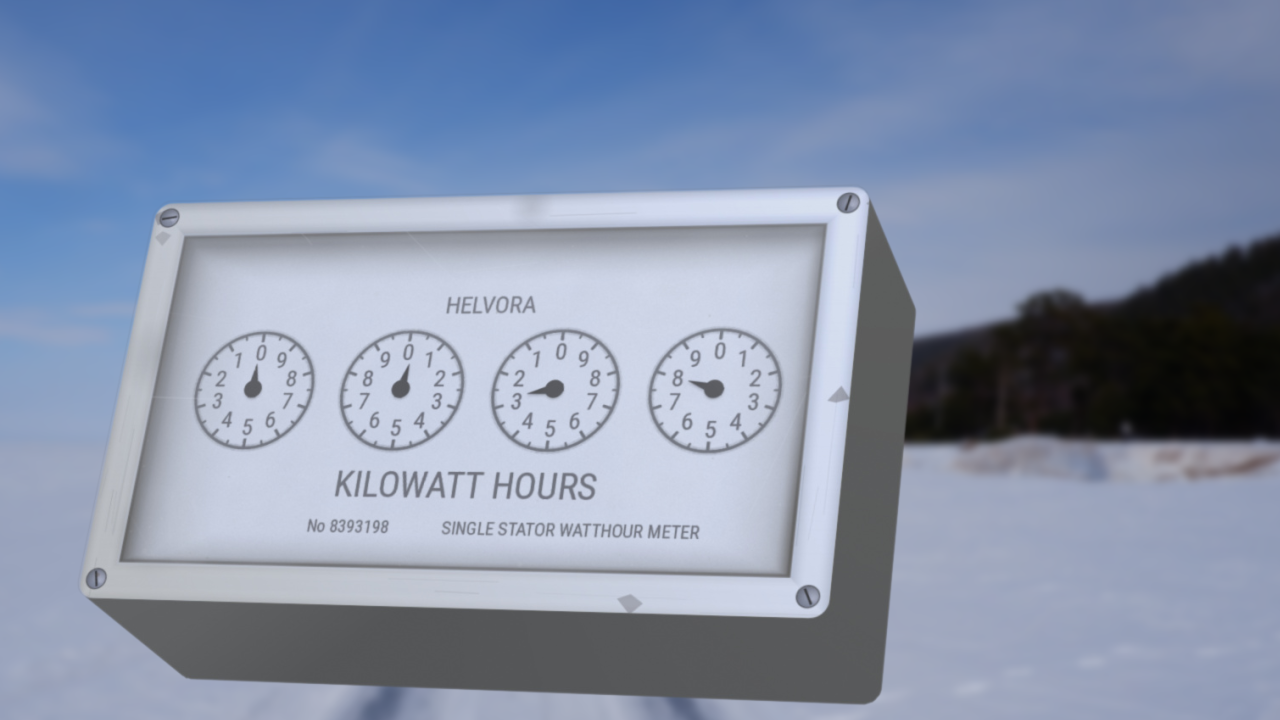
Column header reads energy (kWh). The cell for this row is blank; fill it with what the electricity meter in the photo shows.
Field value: 28 kWh
